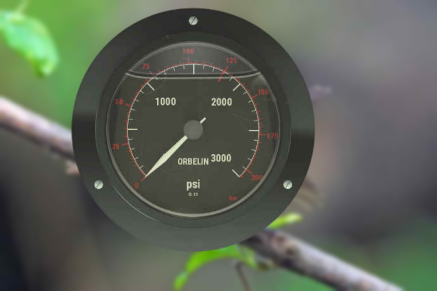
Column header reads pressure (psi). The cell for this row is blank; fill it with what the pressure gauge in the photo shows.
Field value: 0 psi
